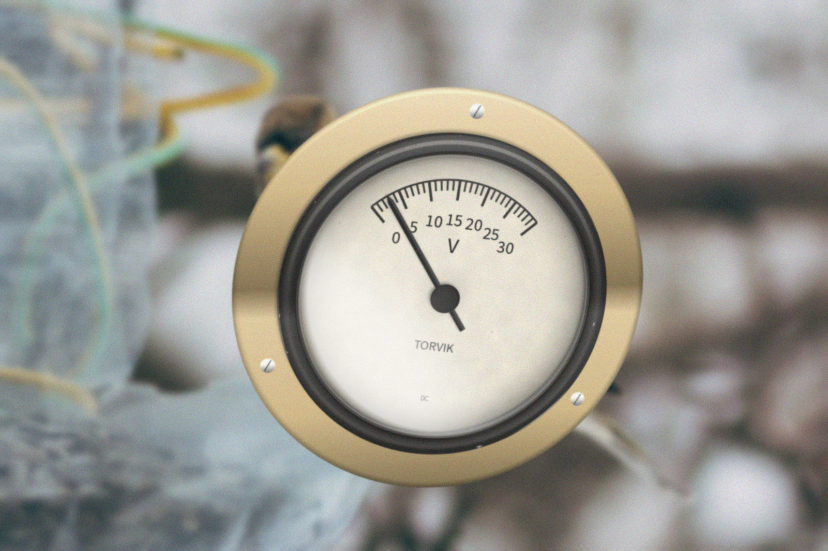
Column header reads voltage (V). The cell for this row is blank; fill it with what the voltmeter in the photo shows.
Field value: 3 V
